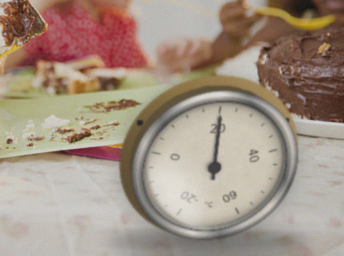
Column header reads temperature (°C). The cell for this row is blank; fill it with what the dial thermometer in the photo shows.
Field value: 20 °C
